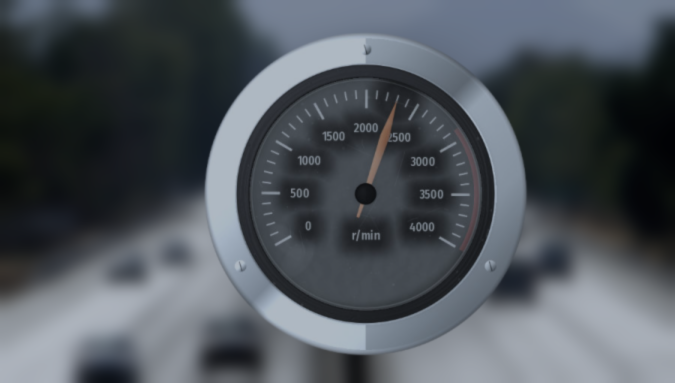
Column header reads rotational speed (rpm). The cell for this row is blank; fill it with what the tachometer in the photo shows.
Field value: 2300 rpm
